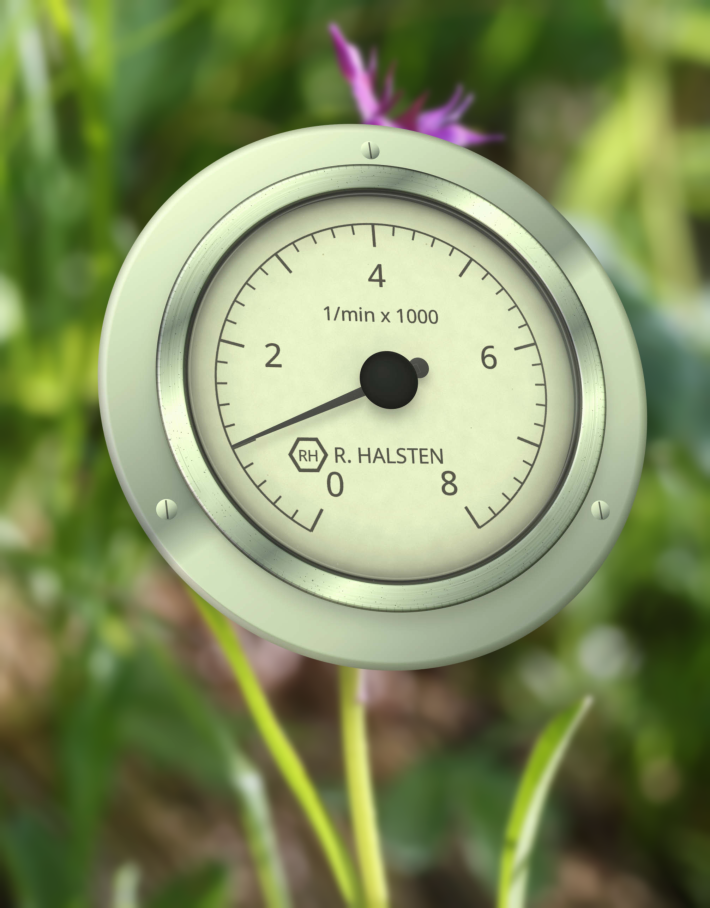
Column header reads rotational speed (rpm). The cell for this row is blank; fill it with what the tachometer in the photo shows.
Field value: 1000 rpm
